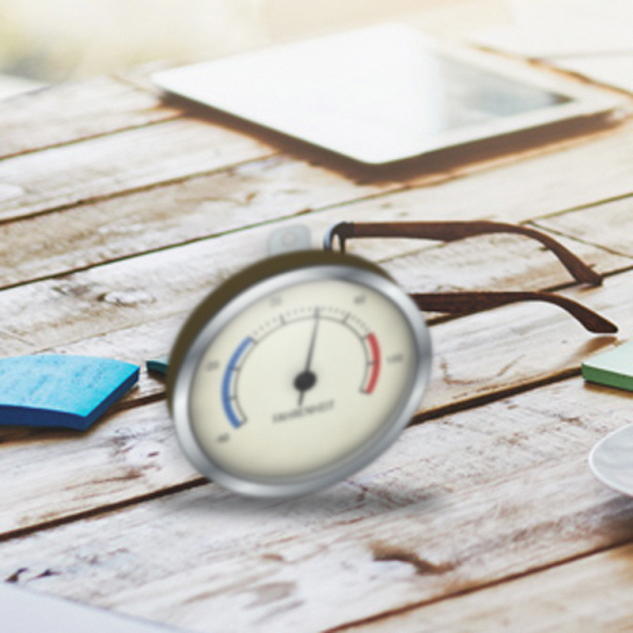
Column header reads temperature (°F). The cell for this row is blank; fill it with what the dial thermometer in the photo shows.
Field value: 40 °F
